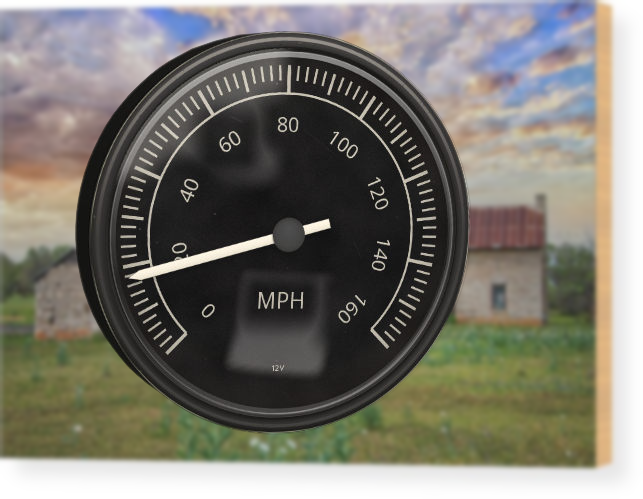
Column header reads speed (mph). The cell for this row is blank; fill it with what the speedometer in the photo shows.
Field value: 18 mph
